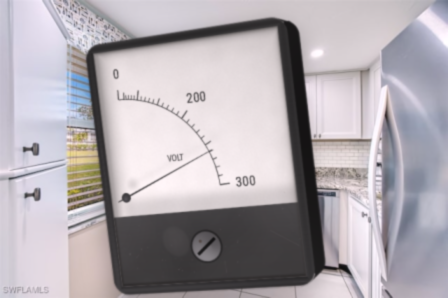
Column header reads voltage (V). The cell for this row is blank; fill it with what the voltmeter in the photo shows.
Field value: 260 V
